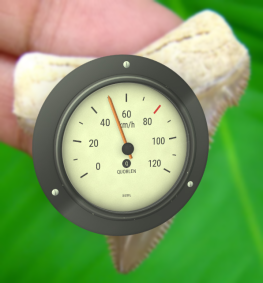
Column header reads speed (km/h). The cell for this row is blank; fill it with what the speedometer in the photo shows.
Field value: 50 km/h
